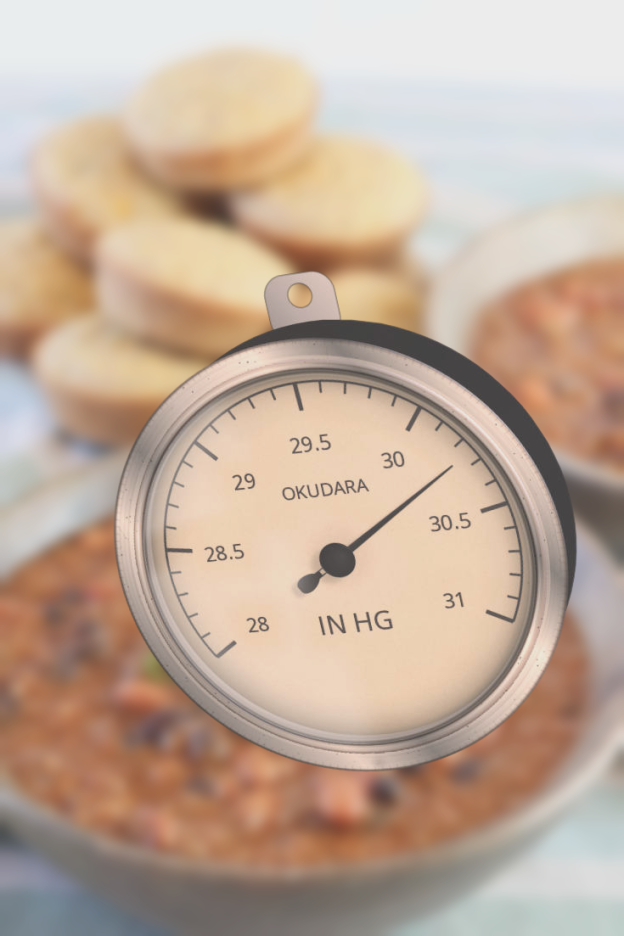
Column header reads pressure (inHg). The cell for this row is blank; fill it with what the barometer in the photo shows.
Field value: 30.25 inHg
